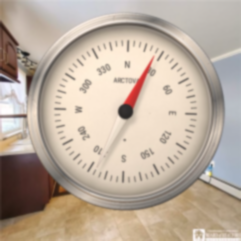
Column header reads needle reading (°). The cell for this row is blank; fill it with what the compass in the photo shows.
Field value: 25 °
